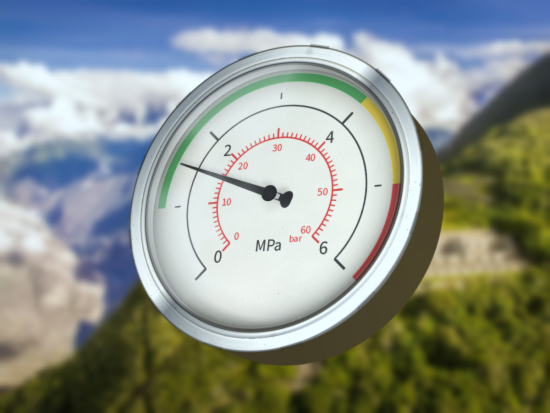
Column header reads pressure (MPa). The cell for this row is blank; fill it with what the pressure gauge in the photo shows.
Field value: 1.5 MPa
